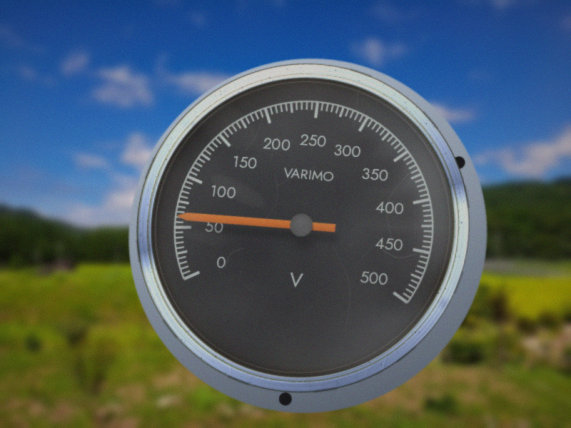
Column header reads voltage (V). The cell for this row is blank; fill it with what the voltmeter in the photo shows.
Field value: 60 V
